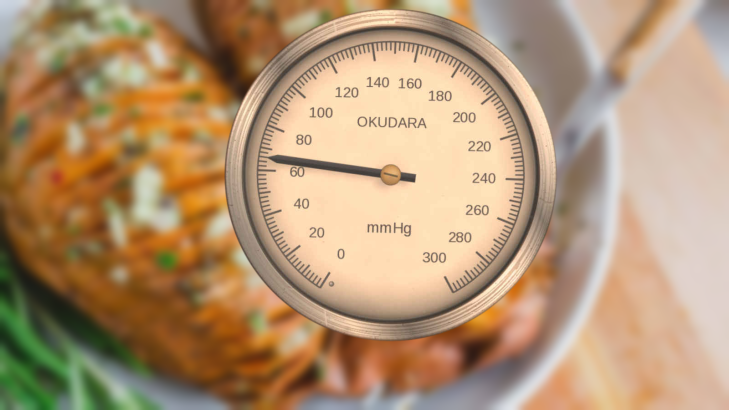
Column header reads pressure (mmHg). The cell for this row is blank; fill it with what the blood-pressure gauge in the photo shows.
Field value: 66 mmHg
